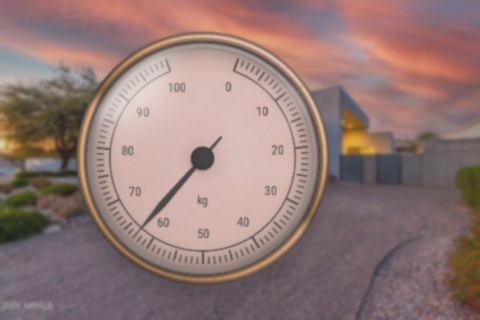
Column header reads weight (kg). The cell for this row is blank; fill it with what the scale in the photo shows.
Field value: 63 kg
